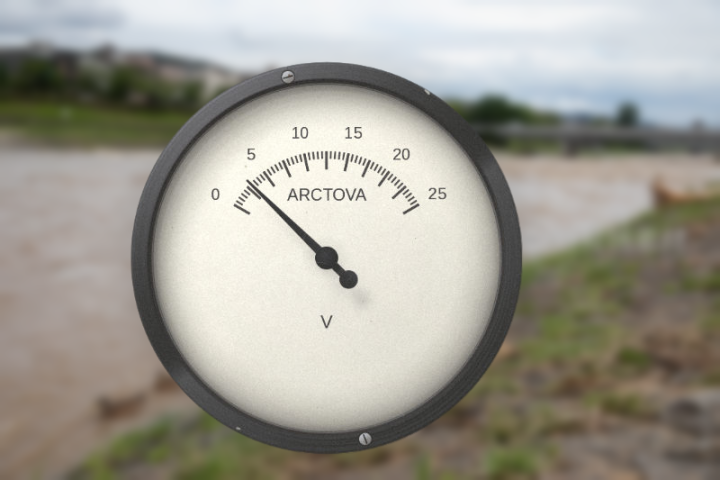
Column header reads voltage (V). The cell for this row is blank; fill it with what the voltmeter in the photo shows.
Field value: 3 V
